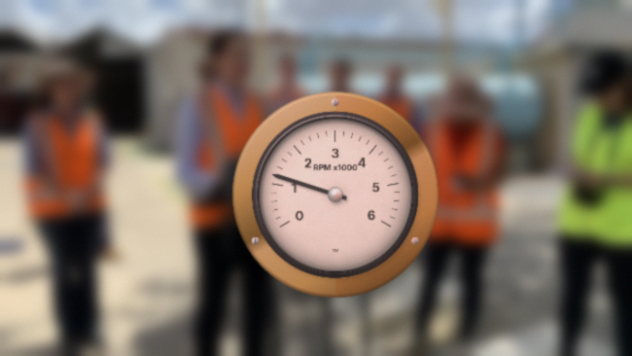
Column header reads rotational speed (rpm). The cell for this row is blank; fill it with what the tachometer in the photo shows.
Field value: 1200 rpm
